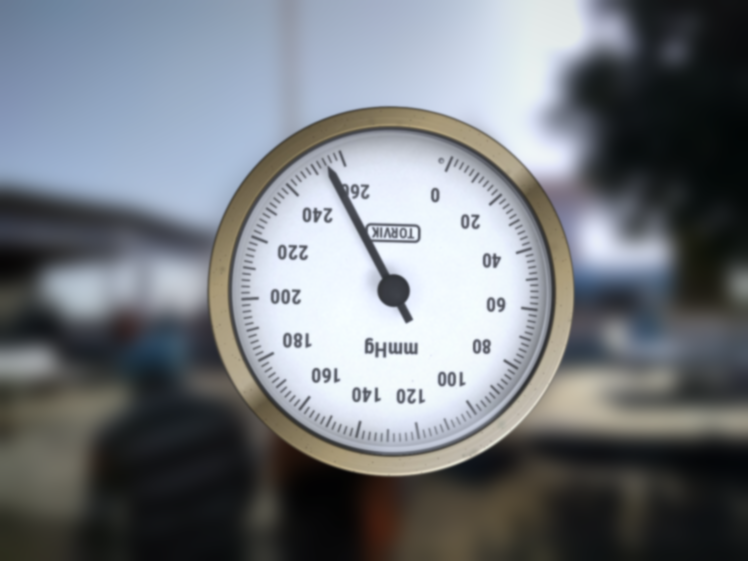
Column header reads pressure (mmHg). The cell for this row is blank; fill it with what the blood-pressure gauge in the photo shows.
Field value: 254 mmHg
